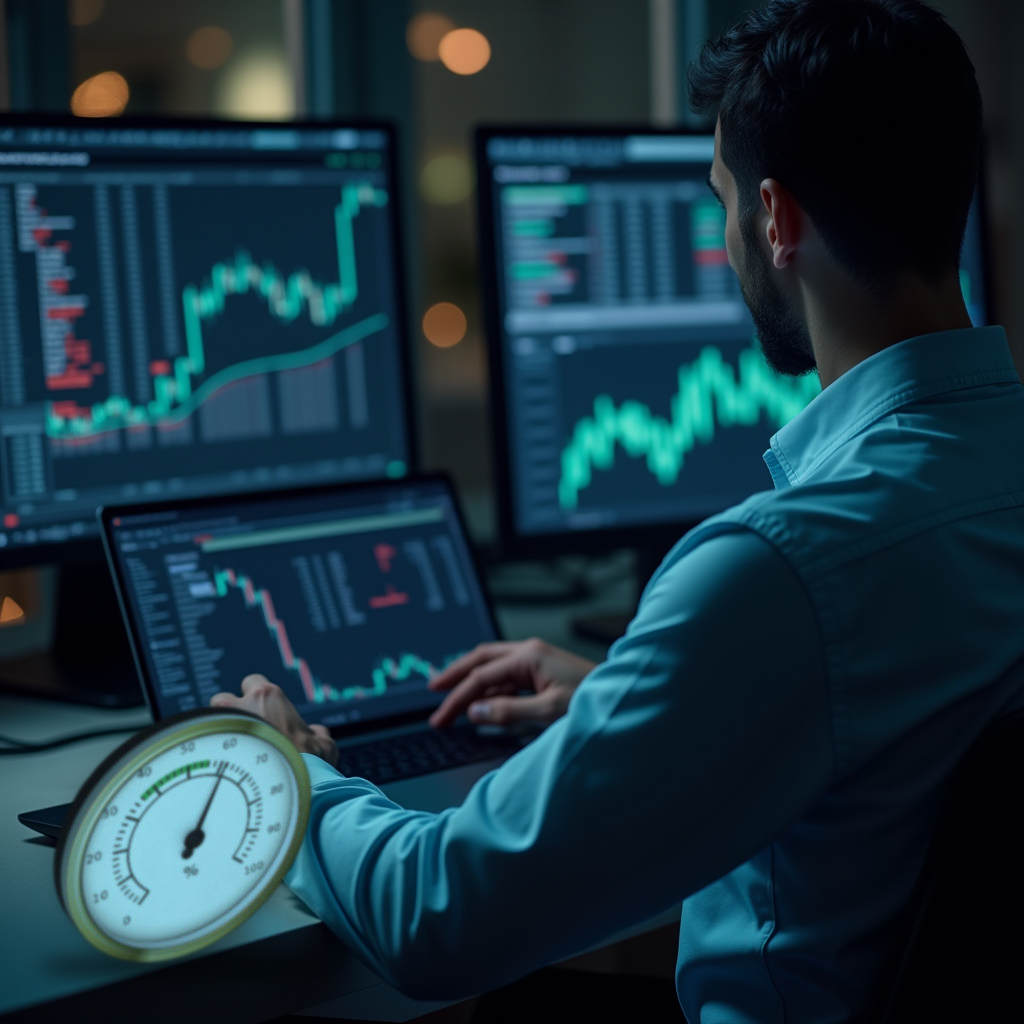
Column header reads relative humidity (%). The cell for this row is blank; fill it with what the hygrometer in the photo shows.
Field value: 60 %
